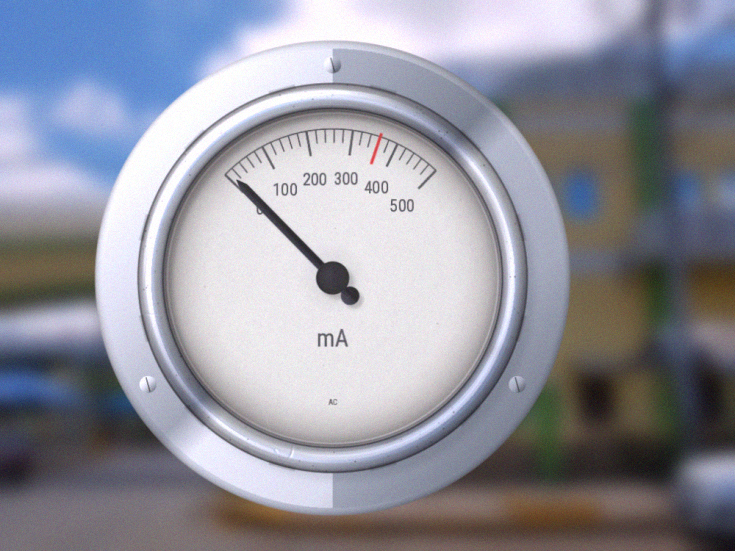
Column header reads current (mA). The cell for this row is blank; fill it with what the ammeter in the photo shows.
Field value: 10 mA
